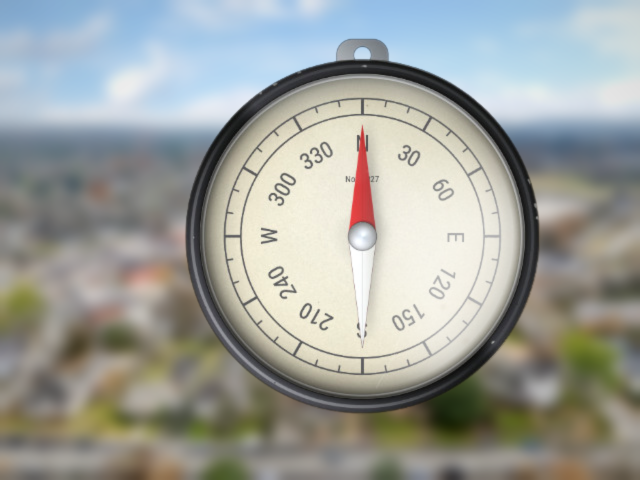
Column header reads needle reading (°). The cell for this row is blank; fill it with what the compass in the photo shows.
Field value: 0 °
